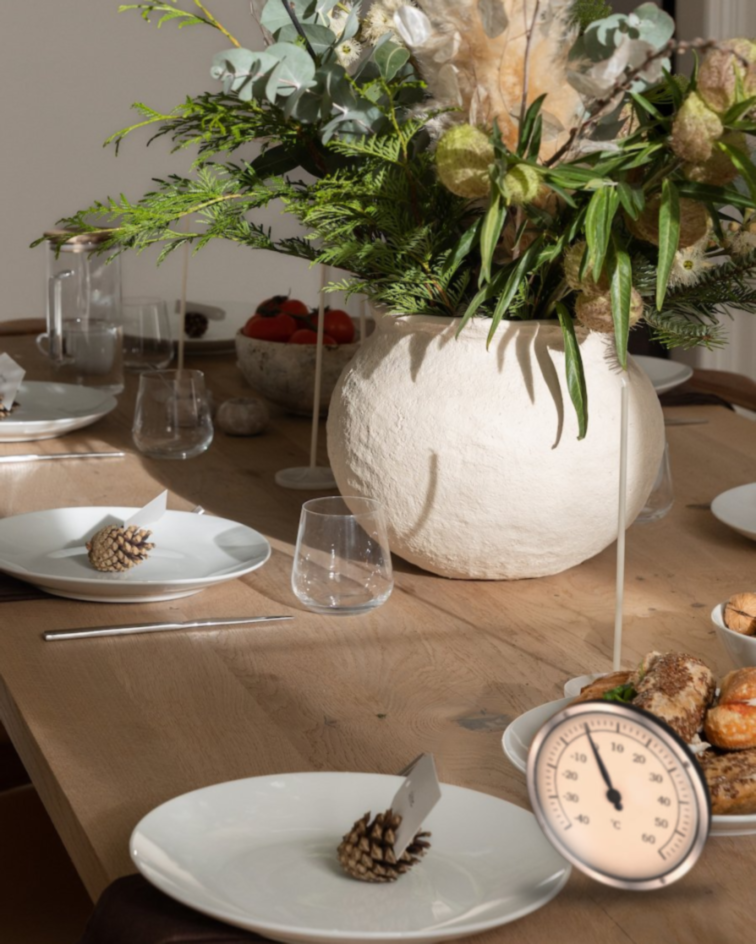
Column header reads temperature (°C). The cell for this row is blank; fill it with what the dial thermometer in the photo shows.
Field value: 0 °C
